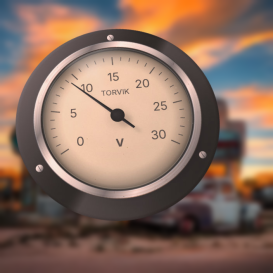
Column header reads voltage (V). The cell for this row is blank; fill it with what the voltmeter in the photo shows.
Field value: 9 V
